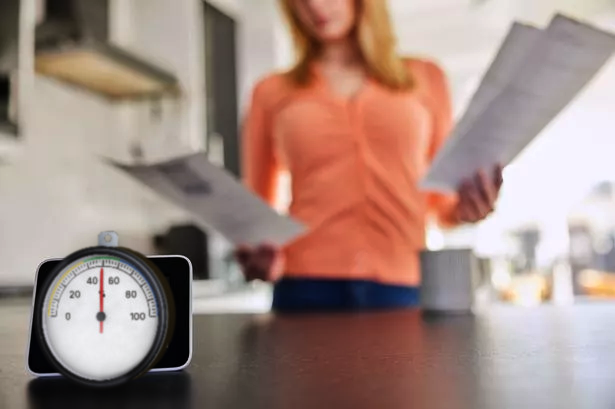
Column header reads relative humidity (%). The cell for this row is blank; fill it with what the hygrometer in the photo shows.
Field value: 50 %
